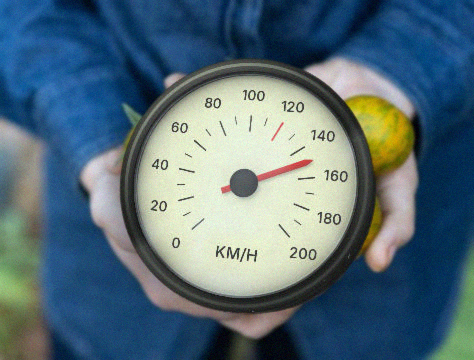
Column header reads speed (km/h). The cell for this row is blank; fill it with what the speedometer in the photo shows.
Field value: 150 km/h
